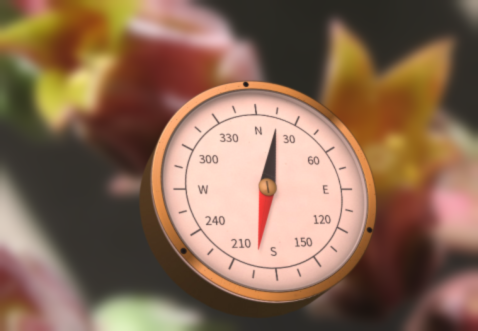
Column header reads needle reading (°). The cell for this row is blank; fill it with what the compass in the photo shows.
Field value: 195 °
